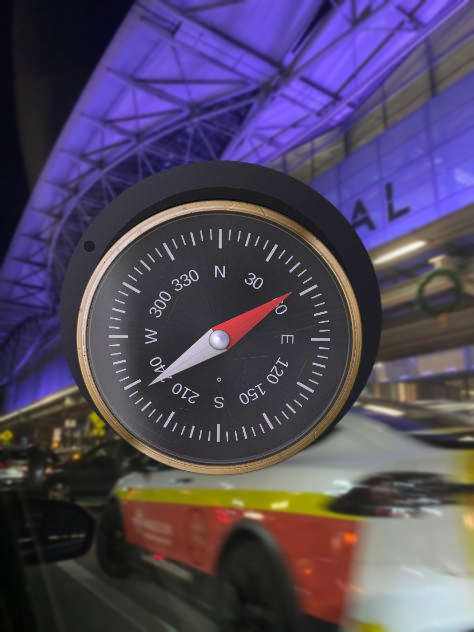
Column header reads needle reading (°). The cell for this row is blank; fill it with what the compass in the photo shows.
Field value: 55 °
